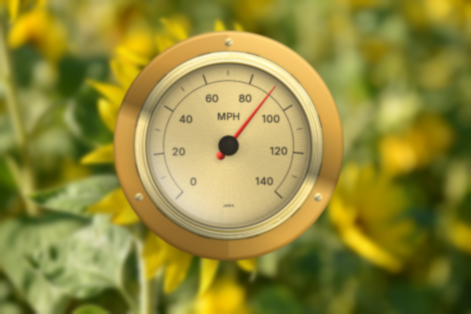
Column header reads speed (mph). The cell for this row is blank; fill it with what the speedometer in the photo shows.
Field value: 90 mph
